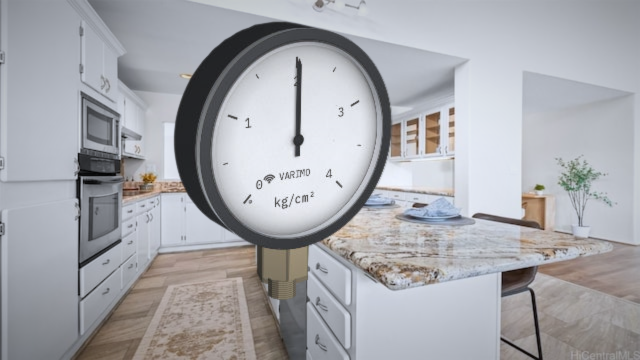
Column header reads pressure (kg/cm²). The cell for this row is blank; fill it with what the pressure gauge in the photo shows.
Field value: 2 kg/cm²
